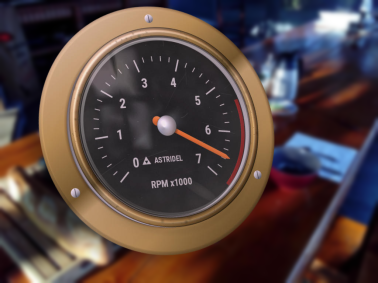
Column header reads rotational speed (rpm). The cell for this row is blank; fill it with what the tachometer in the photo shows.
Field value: 6600 rpm
